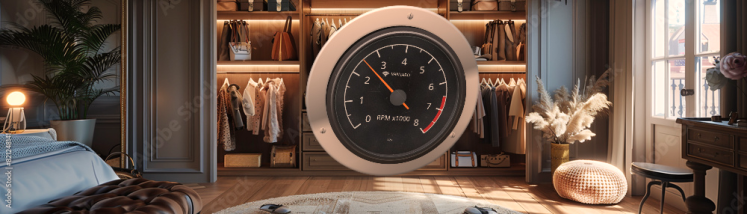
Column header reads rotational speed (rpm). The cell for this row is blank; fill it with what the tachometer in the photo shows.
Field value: 2500 rpm
